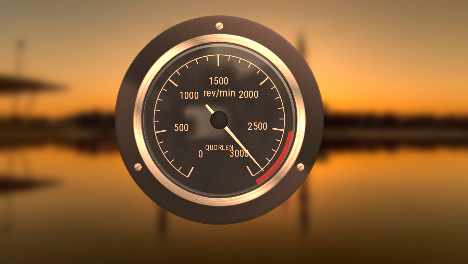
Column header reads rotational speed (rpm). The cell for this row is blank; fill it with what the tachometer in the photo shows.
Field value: 2900 rpm
